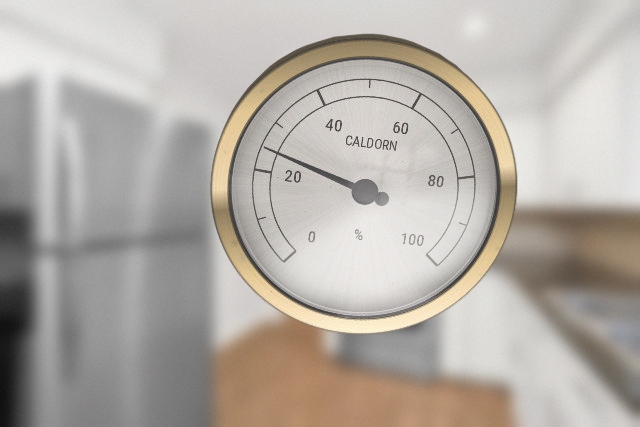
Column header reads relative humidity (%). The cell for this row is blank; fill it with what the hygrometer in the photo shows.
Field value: 25 %
